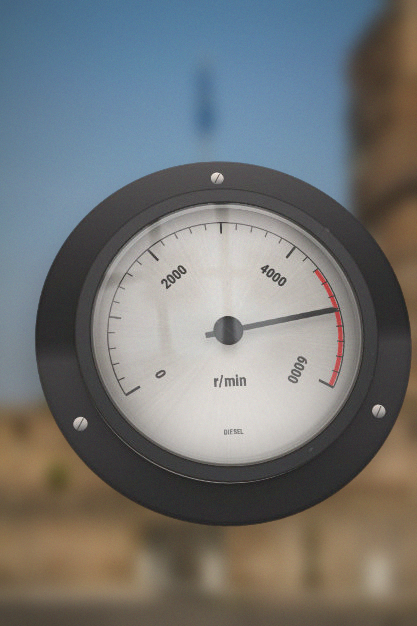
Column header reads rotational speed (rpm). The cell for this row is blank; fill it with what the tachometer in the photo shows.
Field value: 5000 rpm
